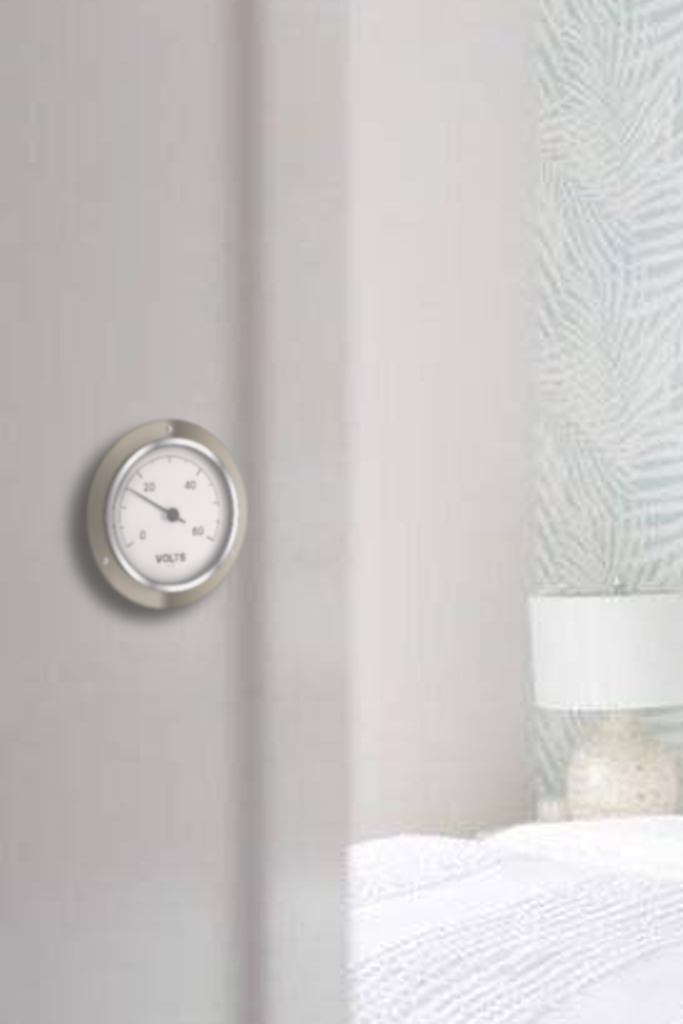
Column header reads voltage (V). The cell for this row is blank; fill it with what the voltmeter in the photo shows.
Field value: 15 V
